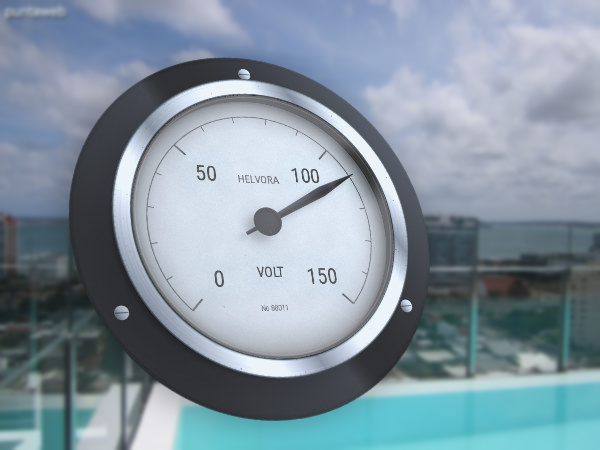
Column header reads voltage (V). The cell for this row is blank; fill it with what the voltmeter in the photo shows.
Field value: 110 V
